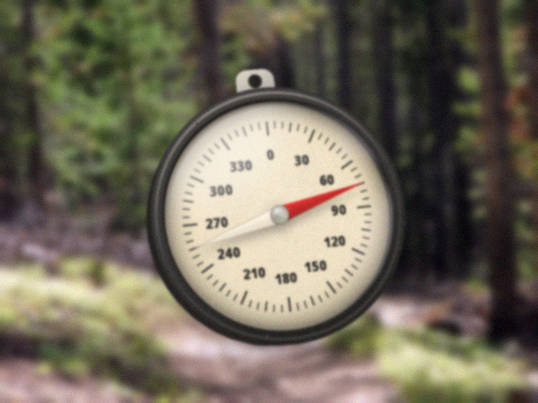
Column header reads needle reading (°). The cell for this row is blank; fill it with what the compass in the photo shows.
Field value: 75 °
